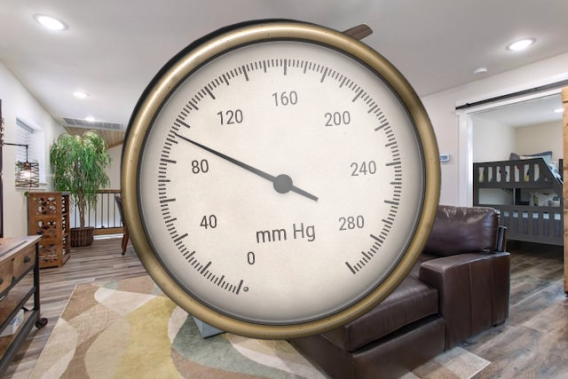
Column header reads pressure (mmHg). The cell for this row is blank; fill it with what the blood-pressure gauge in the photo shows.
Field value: 94 mmHg
